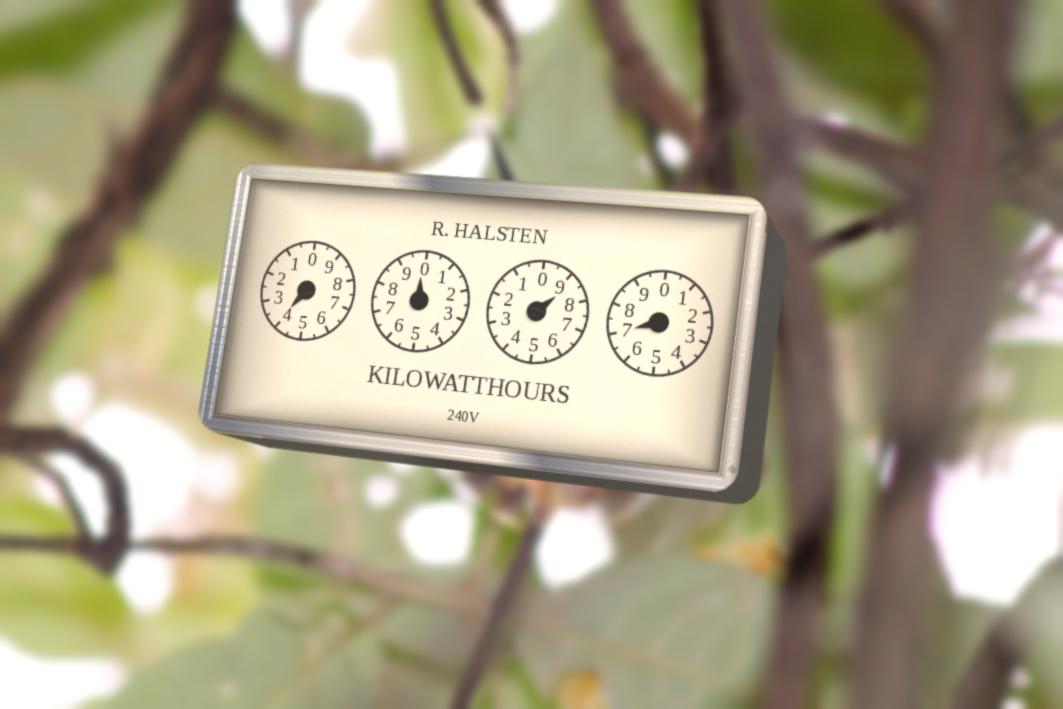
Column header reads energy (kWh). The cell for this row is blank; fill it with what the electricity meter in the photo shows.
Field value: 3987 kWh
